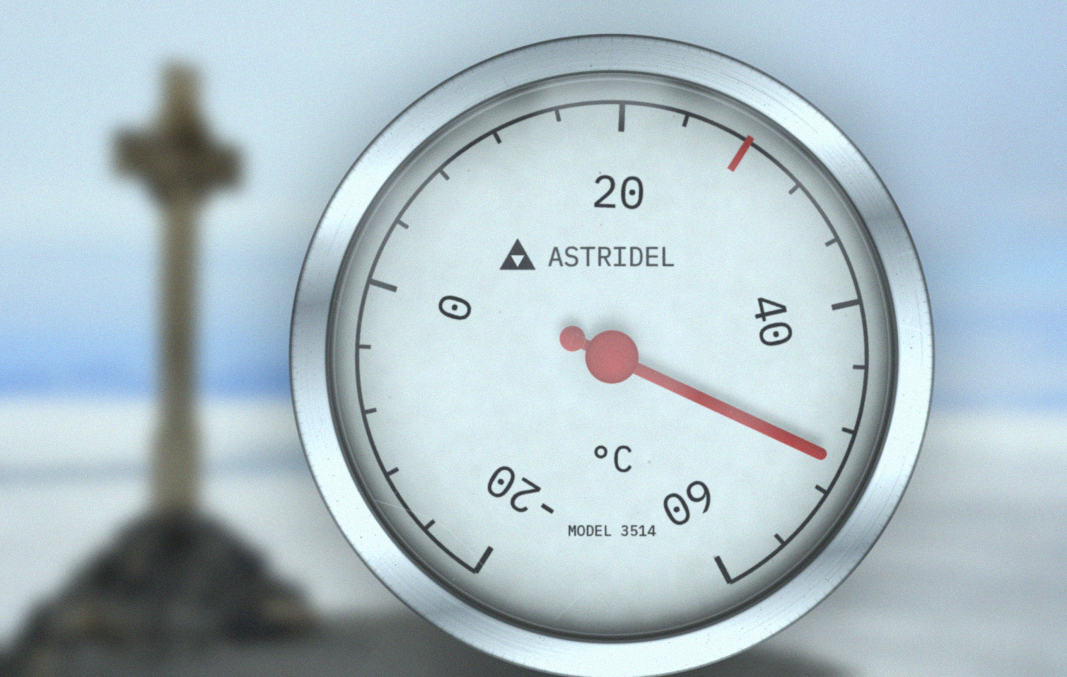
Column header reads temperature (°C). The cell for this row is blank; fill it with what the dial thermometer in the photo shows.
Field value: 50 °C
